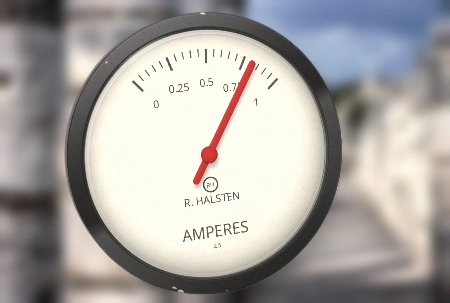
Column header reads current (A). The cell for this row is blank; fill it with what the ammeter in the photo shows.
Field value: 0.8 A
